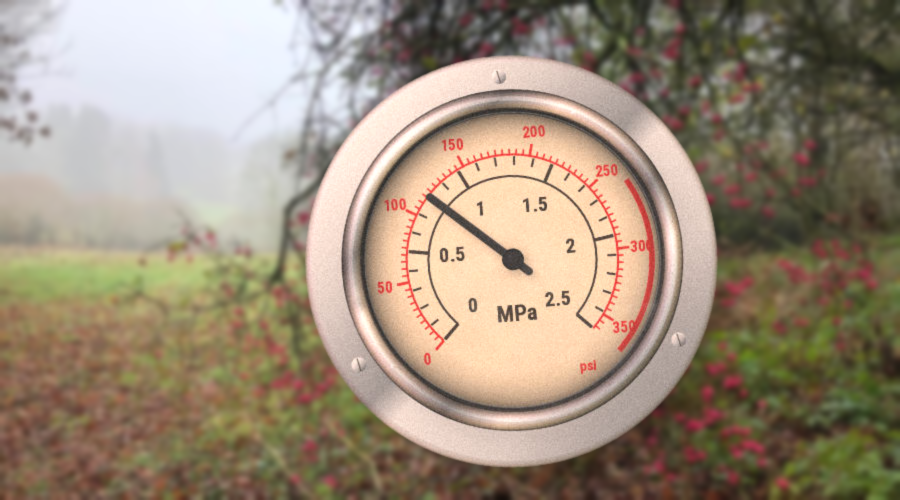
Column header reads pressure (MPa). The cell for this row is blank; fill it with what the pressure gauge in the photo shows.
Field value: 0.8 MPa
